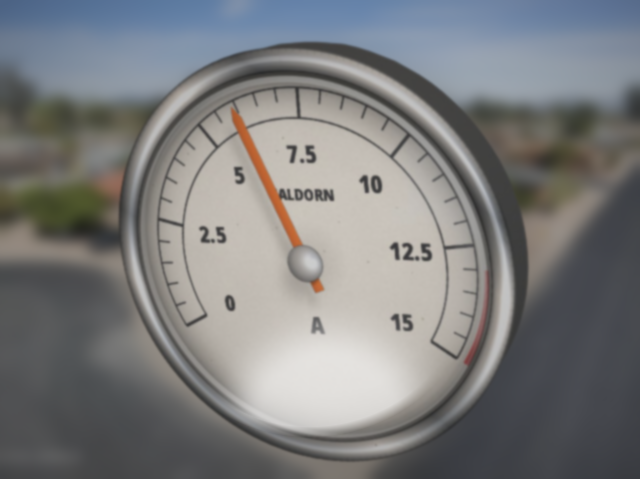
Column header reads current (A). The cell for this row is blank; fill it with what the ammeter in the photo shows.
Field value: 6 A
